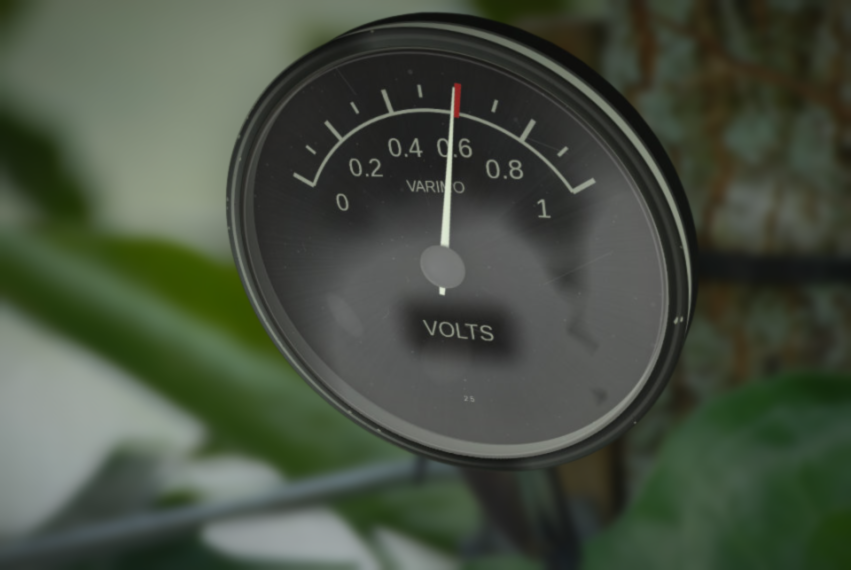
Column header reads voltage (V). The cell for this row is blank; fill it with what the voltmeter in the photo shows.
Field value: 0.6 V
